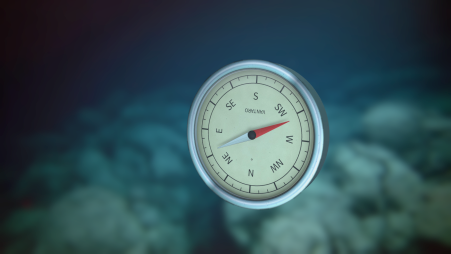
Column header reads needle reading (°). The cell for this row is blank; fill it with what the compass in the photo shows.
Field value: 245 °
